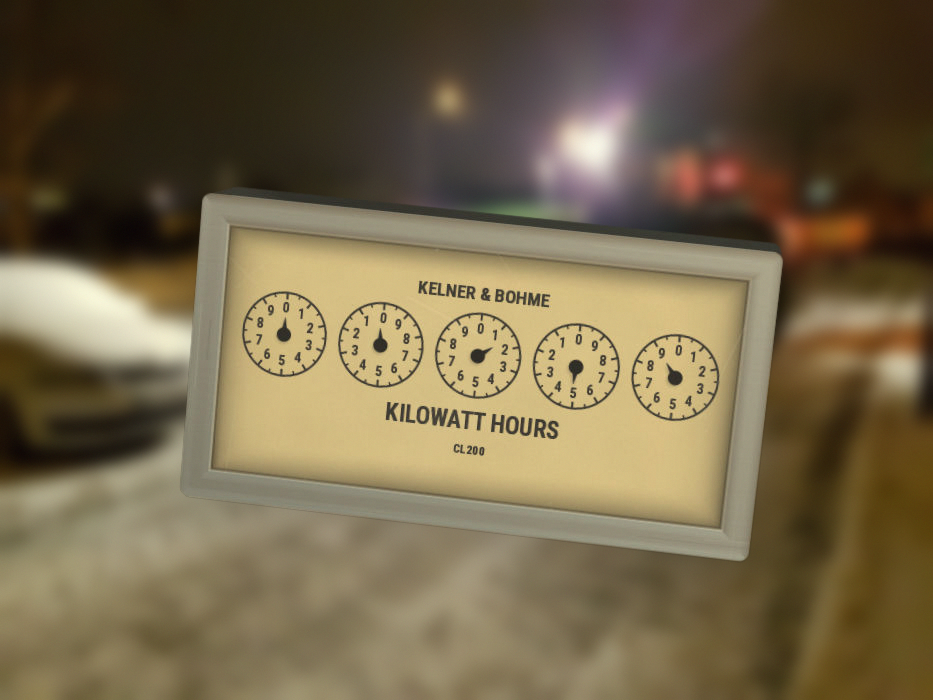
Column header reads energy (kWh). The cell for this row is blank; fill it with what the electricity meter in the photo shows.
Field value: 149 kWh
